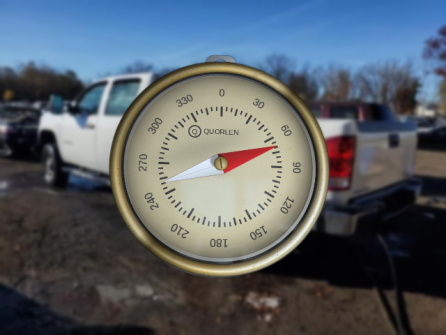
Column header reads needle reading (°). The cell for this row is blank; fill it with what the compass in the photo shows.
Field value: 70 °
